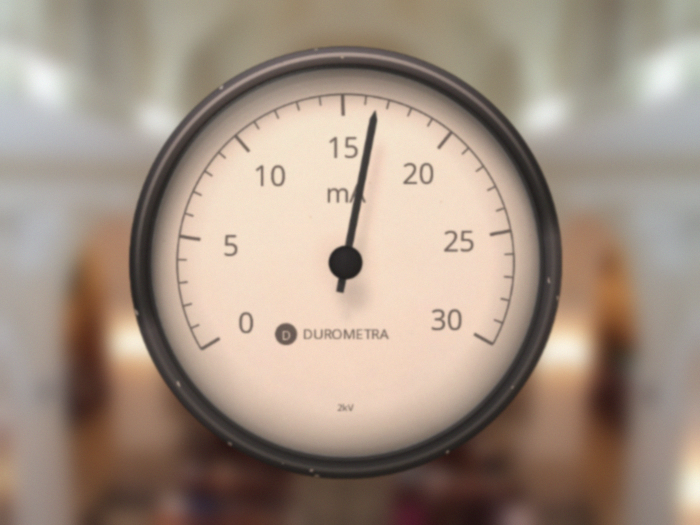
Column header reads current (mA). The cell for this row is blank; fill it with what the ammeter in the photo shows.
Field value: 16.5 mA
